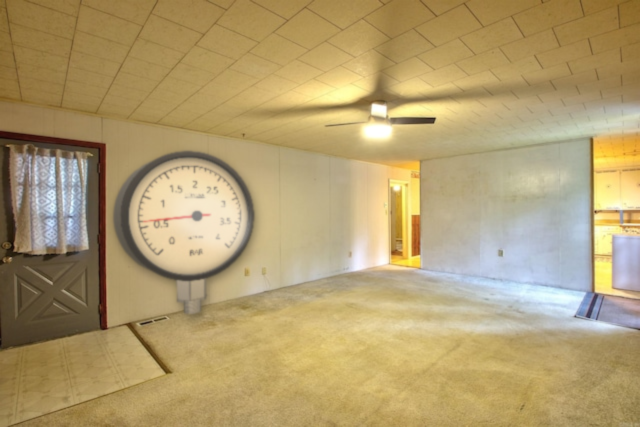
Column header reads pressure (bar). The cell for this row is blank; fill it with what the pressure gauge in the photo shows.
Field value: 0.6 bar
